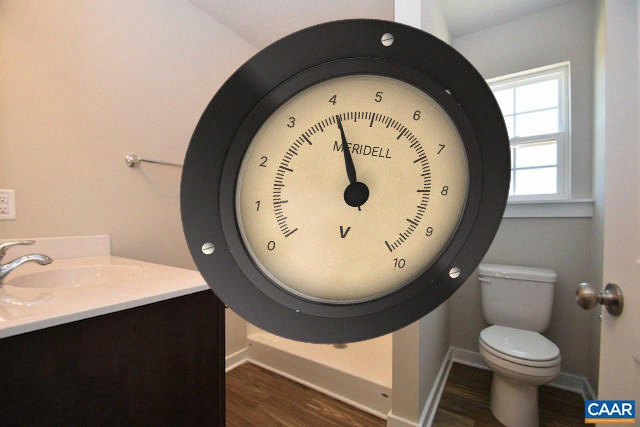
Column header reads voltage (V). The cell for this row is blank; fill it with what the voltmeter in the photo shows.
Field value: 4 V
